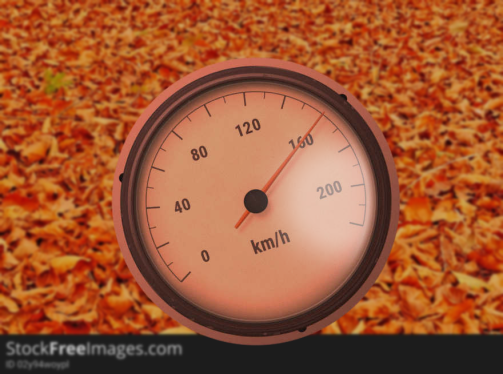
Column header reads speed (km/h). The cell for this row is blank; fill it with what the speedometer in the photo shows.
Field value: 160 km/h
